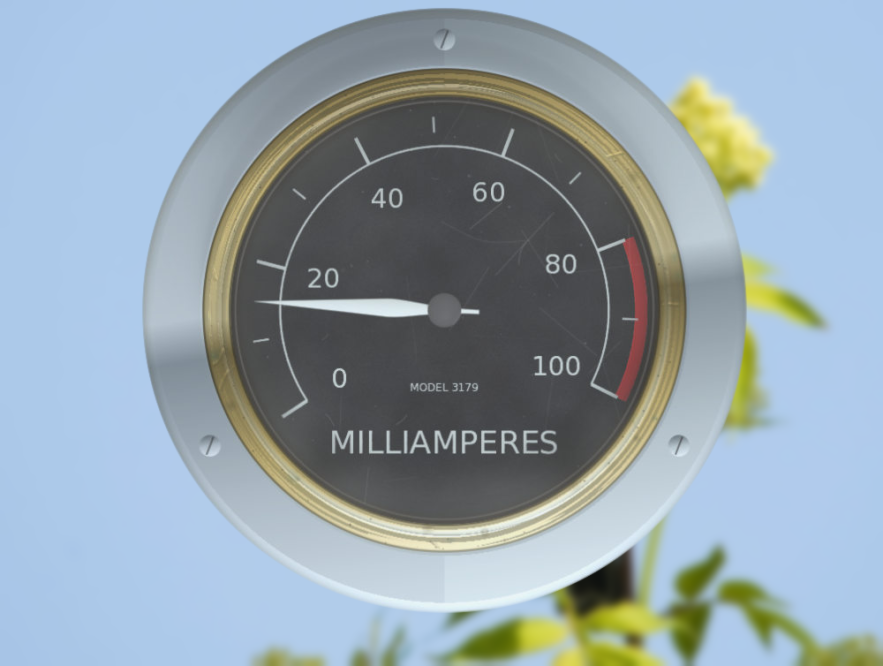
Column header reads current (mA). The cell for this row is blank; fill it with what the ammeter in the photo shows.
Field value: 15 mA
